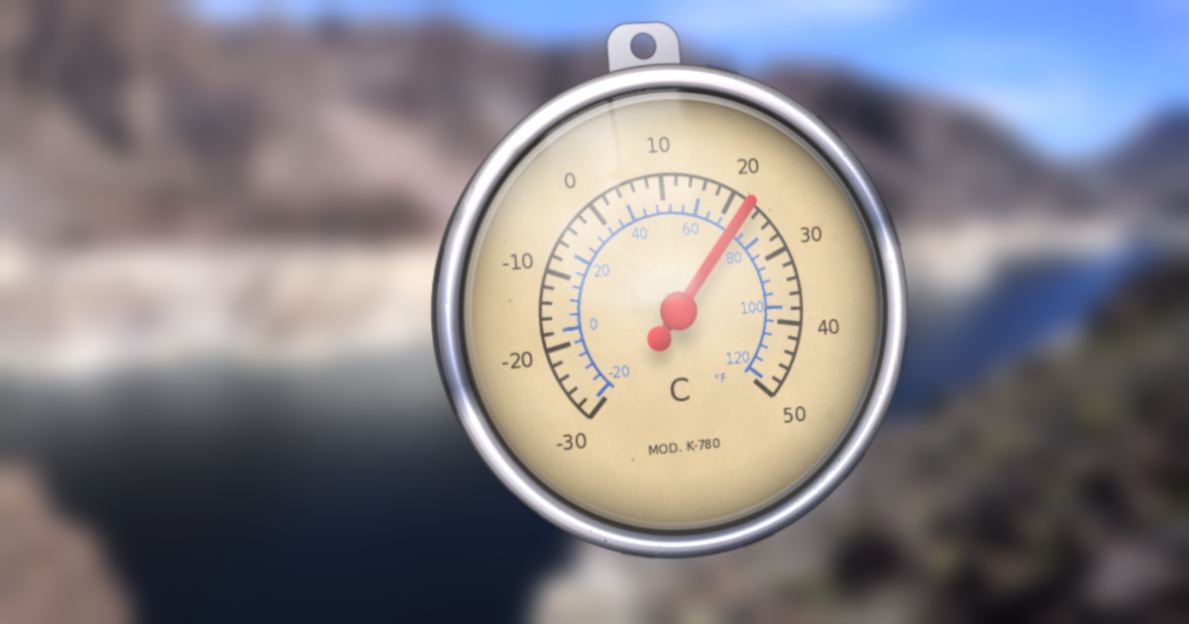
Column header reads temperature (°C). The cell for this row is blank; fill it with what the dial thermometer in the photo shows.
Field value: 22 °C
